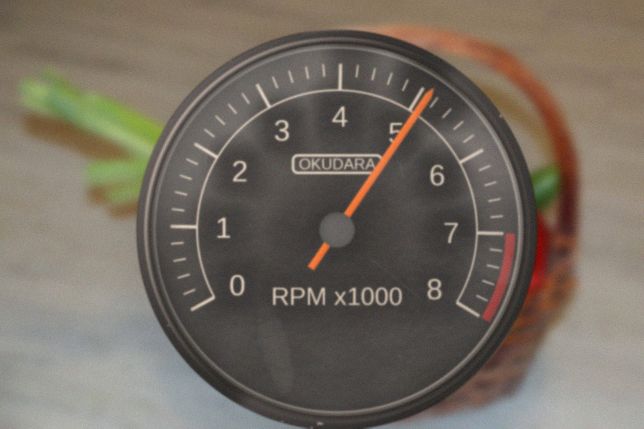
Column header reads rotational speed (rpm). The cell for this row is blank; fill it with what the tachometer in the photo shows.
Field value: 5100 rpm
